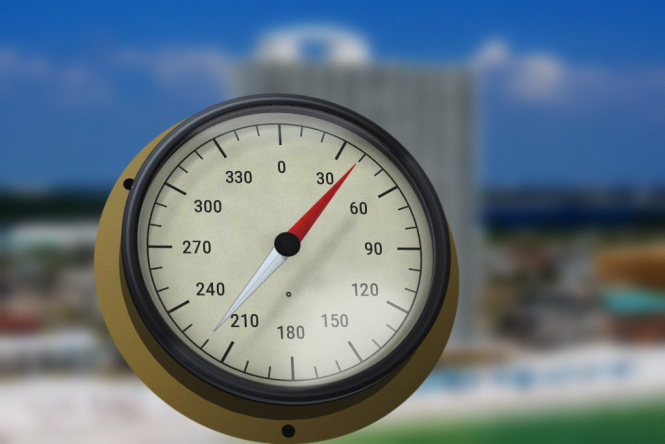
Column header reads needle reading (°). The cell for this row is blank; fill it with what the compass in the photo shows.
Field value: 40 °
